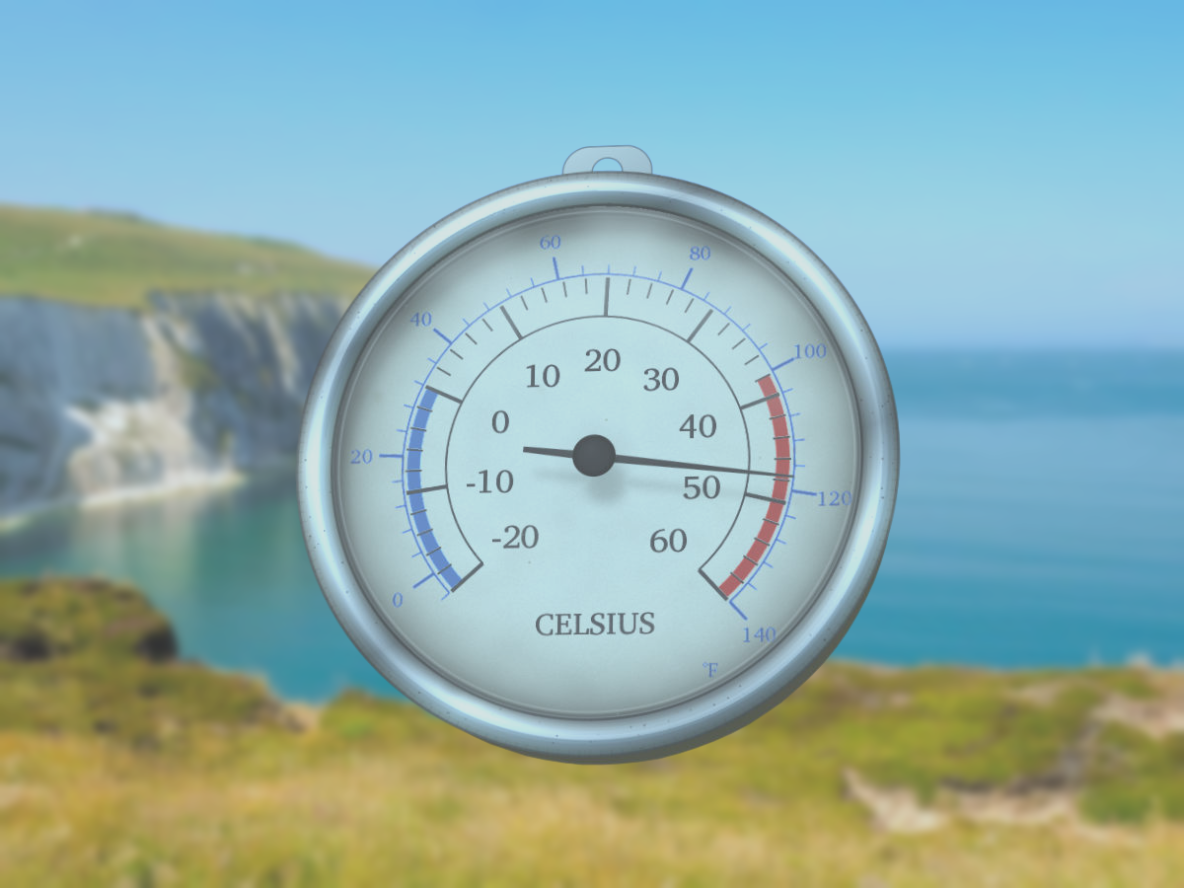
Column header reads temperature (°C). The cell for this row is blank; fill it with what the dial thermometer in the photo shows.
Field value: 48 °C
